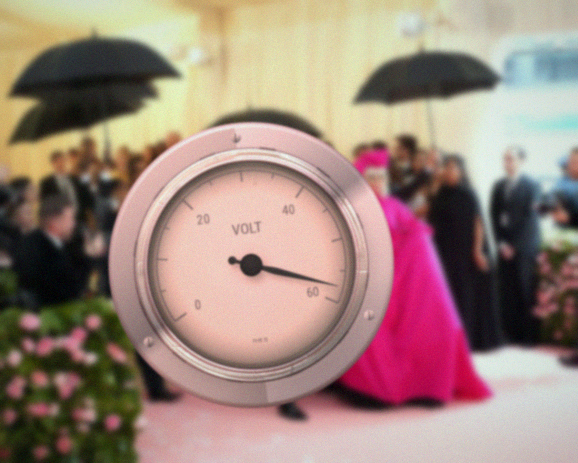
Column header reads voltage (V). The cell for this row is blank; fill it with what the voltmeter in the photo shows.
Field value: 57.5 V
